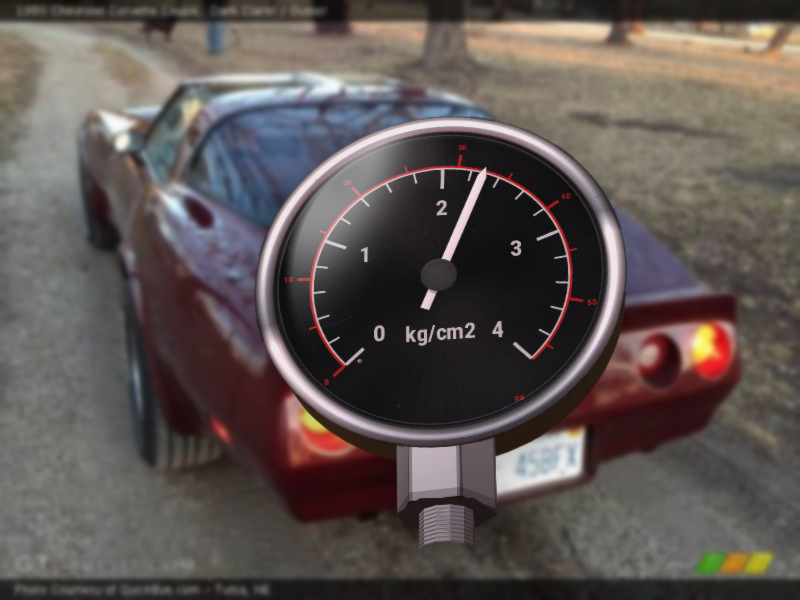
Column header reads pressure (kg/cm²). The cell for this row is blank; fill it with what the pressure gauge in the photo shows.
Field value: 2.3 kg/cm²
